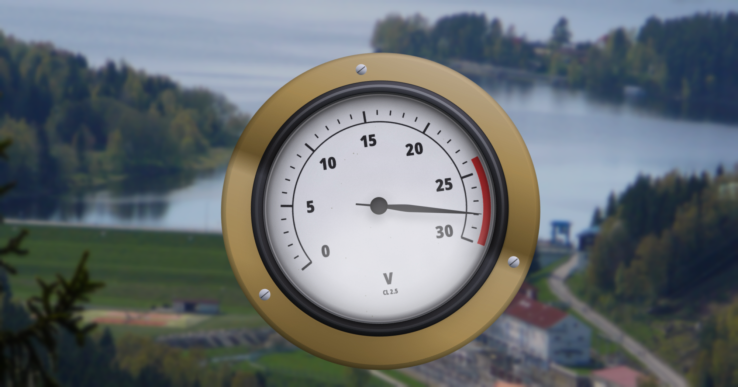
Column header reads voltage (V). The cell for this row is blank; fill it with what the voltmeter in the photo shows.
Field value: 28 V
